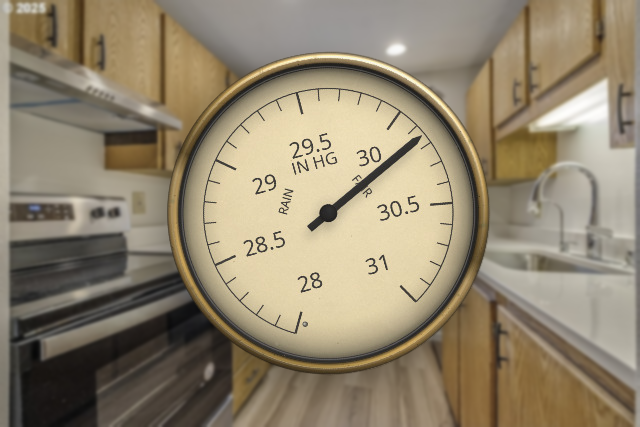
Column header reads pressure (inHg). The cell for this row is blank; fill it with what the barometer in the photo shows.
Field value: 30.15 inHg
